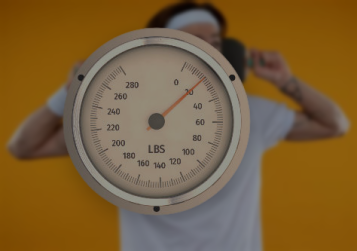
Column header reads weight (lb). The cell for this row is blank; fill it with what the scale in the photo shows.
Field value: 20 lb
